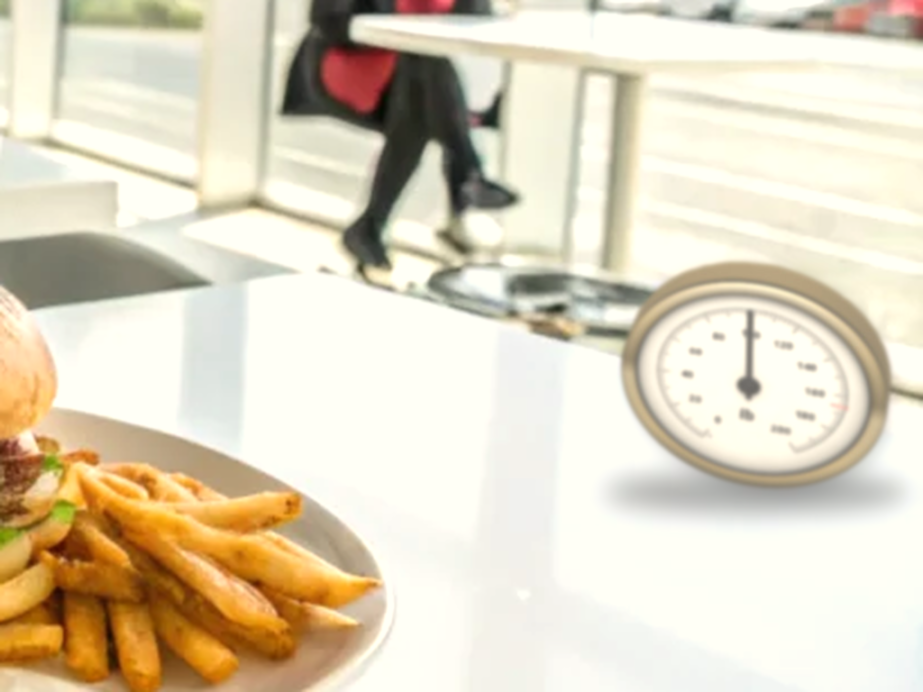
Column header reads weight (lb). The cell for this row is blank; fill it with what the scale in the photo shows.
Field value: 100 lb
